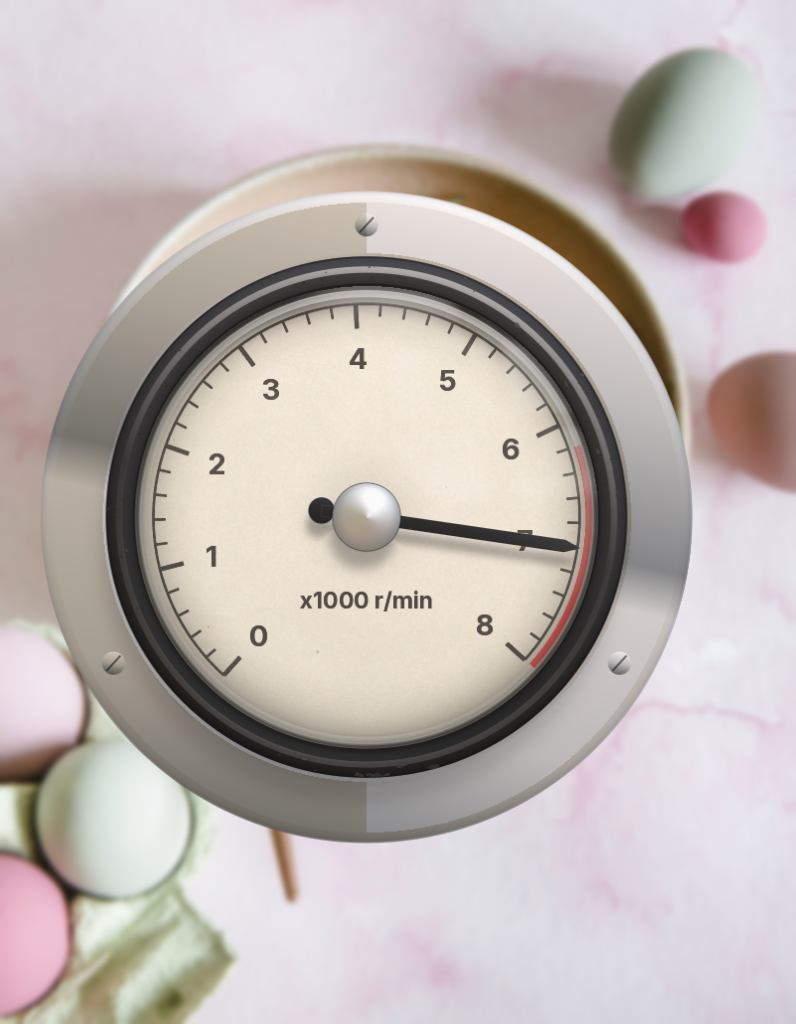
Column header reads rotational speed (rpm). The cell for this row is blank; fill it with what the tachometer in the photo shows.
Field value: 7000 rpm
